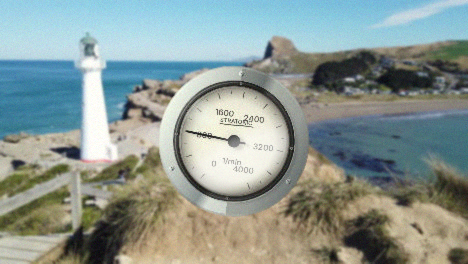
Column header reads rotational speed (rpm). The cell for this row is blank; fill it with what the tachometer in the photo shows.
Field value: 800 rpm
